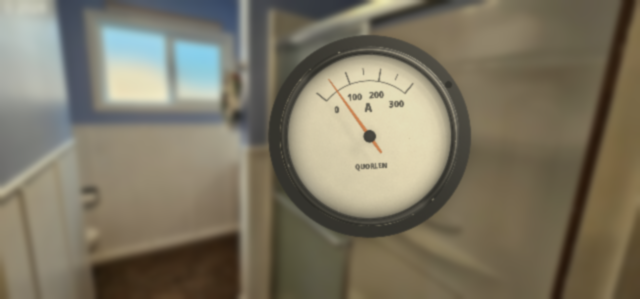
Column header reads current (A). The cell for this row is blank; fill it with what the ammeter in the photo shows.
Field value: 50 A
